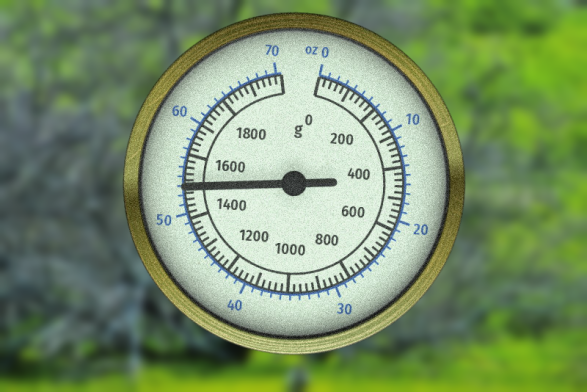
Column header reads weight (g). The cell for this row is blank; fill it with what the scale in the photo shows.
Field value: 1500 g
